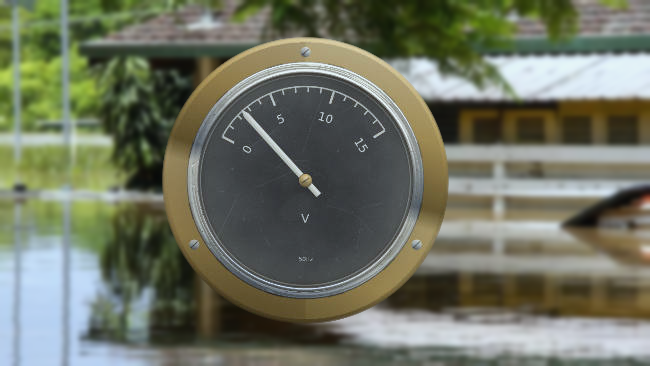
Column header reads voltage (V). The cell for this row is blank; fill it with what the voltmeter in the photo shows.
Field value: 2.5 V
